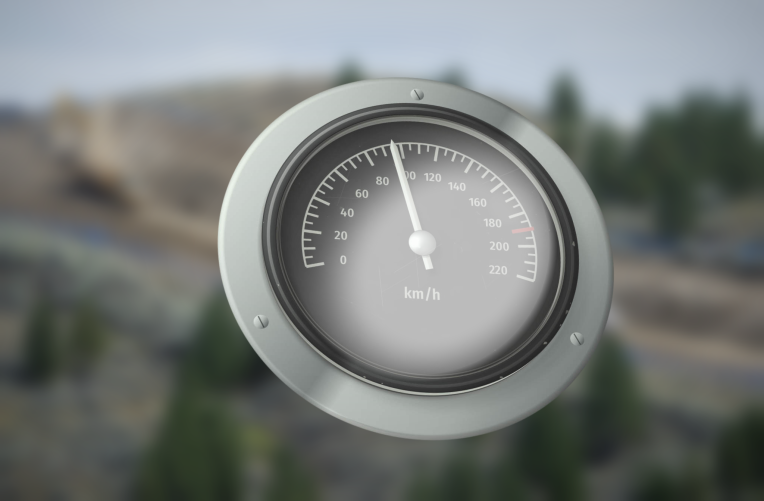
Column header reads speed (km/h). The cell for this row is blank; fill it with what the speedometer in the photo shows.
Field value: 95 km/h
